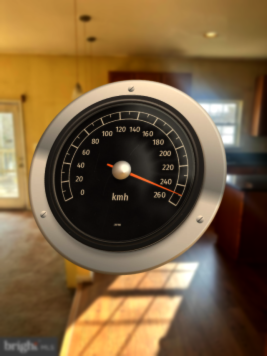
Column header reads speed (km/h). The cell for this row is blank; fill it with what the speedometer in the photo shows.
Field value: 250 km/h
